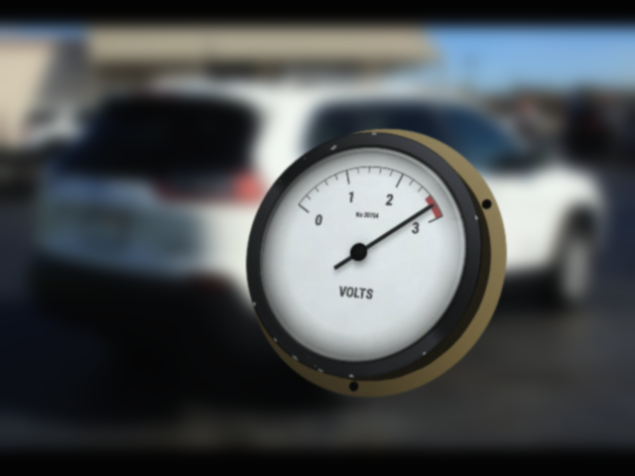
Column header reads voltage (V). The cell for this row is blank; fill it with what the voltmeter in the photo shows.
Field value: 2.8 V
